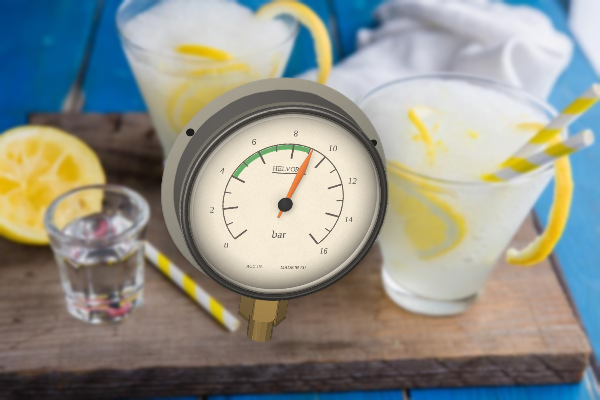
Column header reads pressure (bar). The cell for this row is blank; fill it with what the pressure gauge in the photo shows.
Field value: 9 bar
